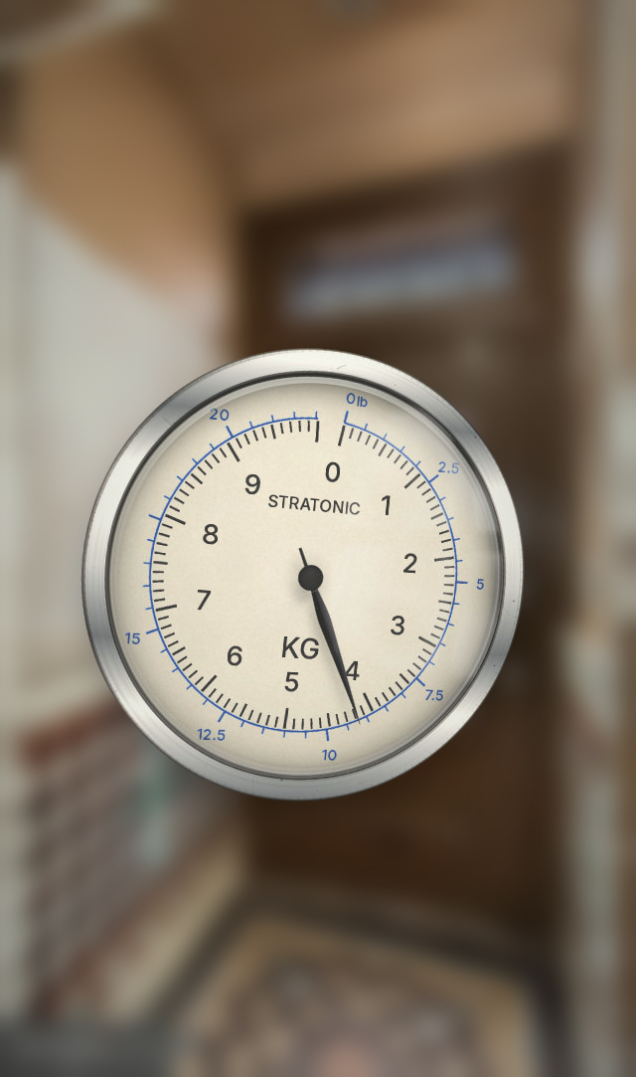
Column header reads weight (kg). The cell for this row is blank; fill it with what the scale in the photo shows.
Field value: 4.2 kg
